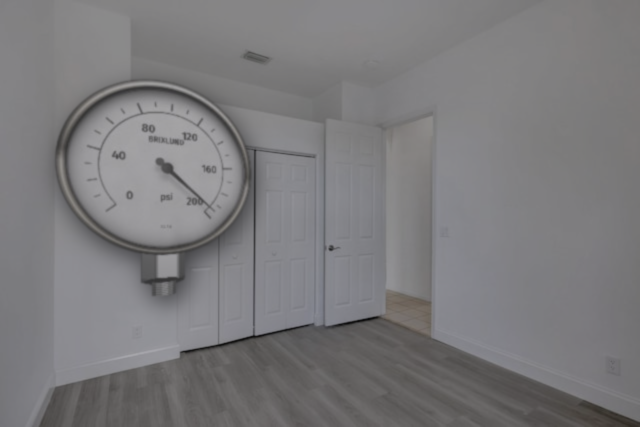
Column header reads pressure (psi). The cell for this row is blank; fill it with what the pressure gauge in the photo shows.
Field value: 195 psi
